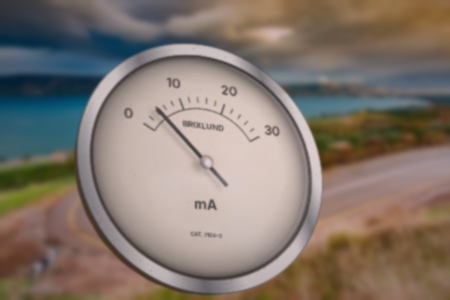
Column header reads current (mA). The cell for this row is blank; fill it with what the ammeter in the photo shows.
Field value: 4 mA
